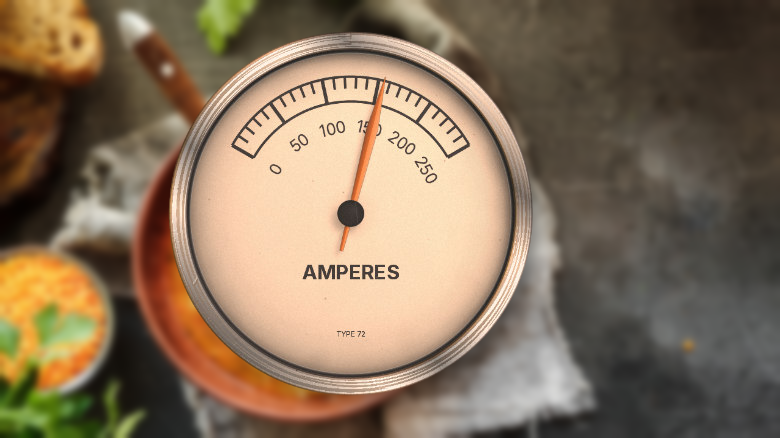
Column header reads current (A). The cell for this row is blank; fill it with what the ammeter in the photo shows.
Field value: 155 A
